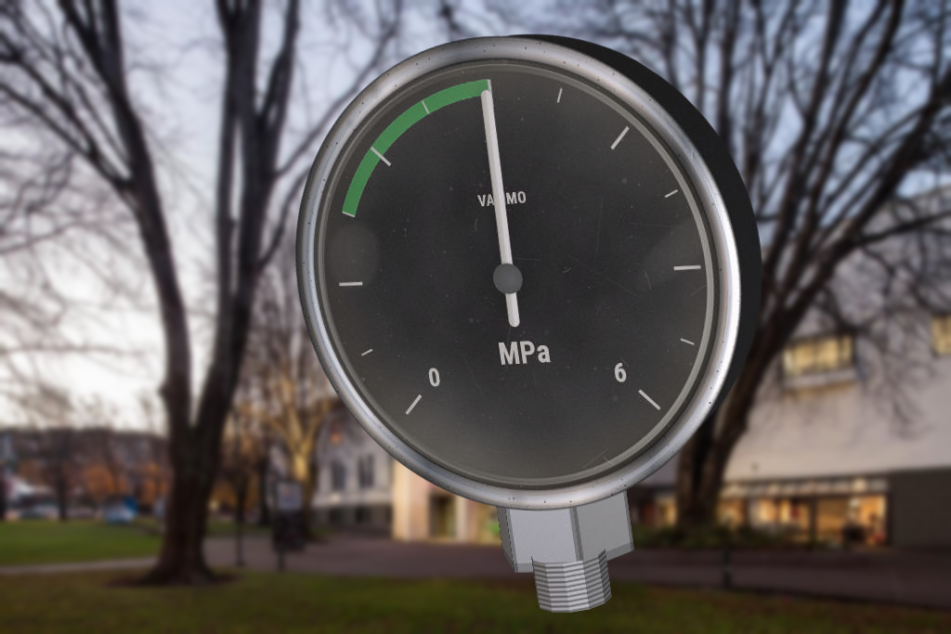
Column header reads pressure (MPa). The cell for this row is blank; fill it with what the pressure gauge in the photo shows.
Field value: 3 MPa
